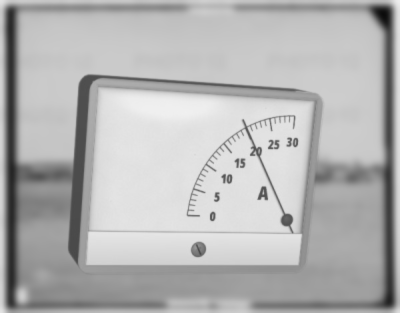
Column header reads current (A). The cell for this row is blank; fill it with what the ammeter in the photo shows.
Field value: 20 A
